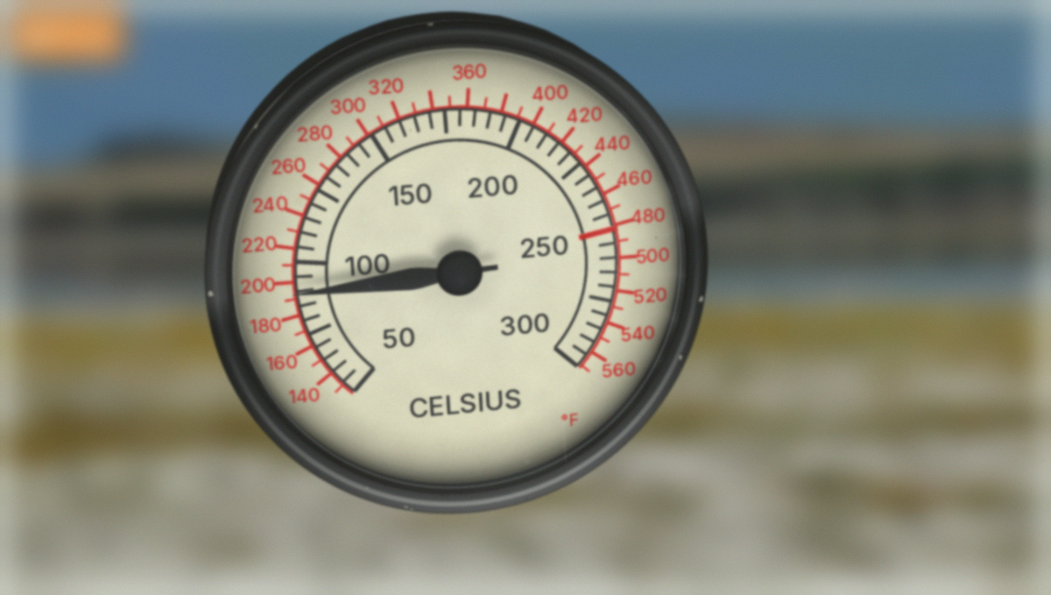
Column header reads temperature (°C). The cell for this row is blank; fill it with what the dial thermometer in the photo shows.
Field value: 90 °C
